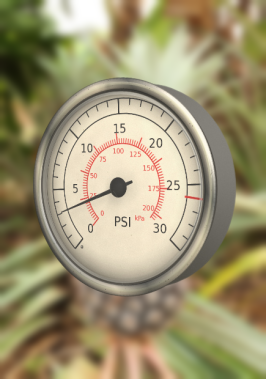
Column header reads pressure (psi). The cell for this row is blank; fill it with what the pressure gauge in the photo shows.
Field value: 3 psi
